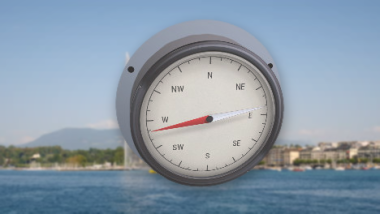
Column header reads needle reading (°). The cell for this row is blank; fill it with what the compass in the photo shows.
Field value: 260 °
